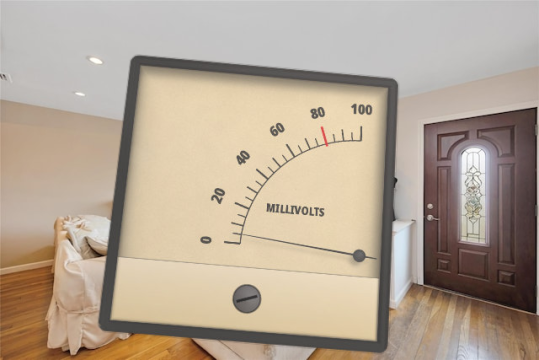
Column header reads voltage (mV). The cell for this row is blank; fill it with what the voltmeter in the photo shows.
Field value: 5 mV
